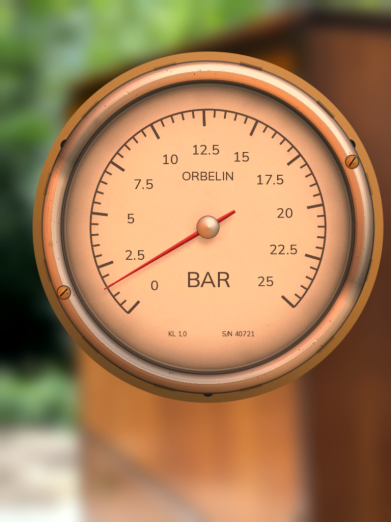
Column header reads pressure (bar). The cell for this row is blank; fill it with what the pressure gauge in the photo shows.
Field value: 1.5 bar
